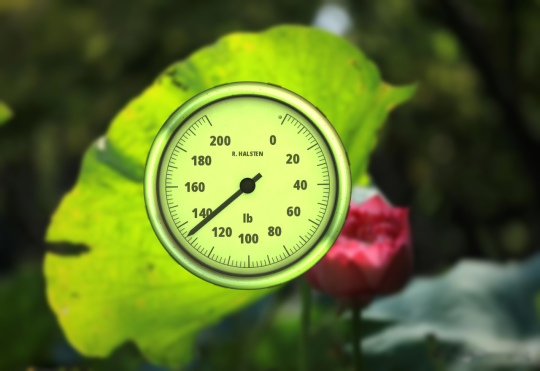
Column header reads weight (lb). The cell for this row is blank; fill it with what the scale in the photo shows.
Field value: 134 lb
